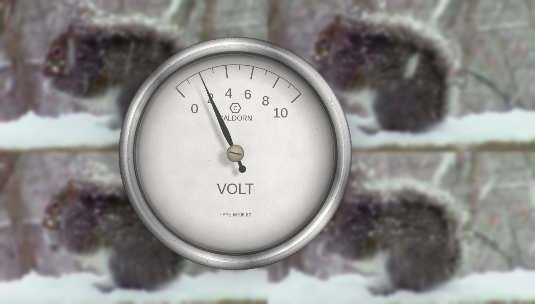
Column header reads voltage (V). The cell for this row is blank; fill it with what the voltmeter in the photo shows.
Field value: 2 V
